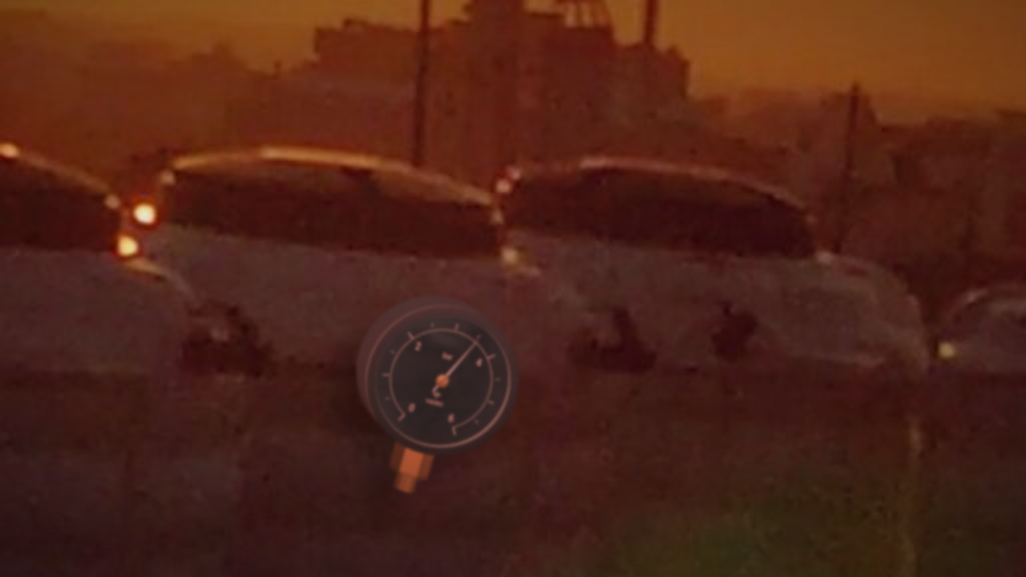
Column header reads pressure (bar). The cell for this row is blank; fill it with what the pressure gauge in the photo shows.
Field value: 3.5 bar
